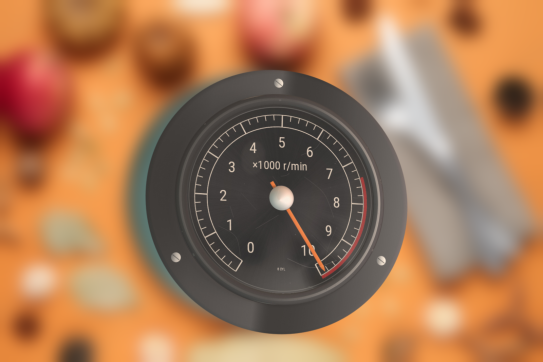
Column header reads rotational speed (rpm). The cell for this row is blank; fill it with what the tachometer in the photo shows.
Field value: 9900 rpm
